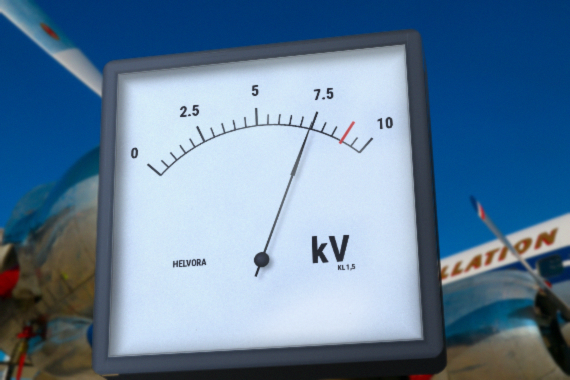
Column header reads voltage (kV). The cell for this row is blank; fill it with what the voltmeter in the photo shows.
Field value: 7.5 kV
